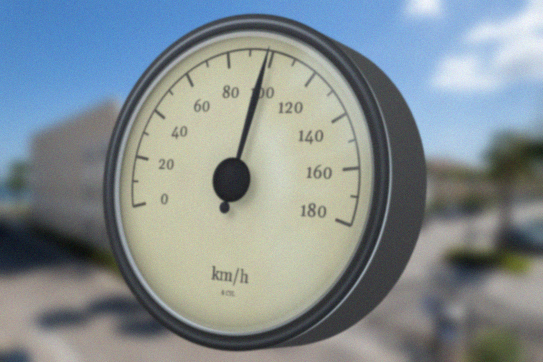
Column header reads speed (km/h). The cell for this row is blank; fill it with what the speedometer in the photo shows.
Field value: 100 km/h
